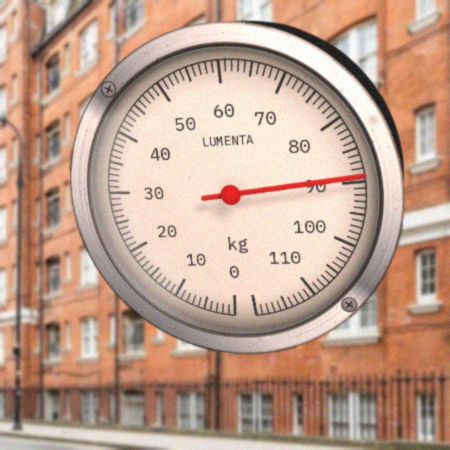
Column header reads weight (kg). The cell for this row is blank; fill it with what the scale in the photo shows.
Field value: 89 kg
